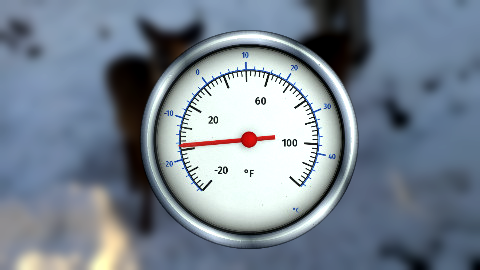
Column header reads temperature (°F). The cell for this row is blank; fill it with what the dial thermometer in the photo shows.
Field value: 2 °F
